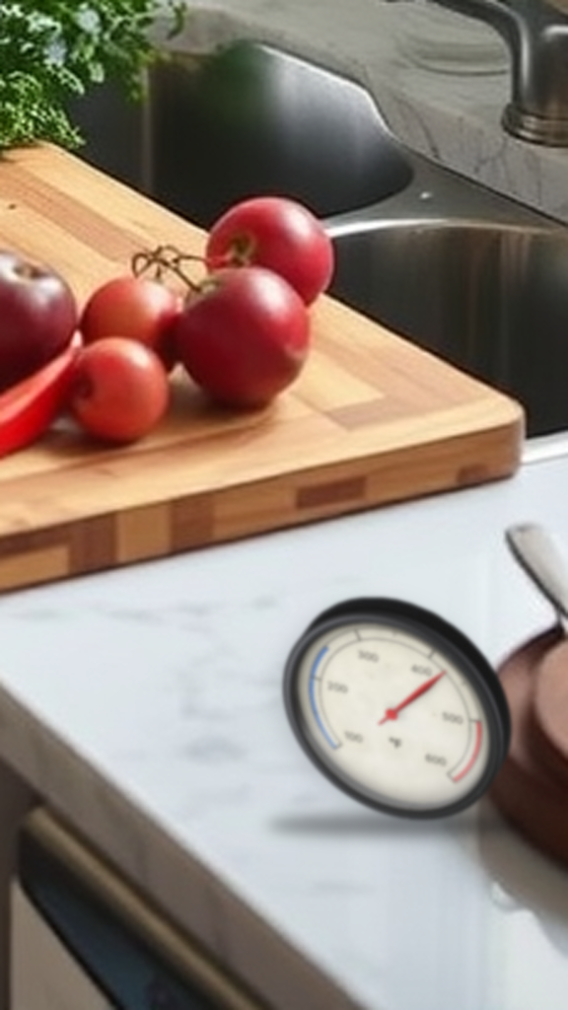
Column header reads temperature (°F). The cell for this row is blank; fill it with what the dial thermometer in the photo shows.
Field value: 425 °F
